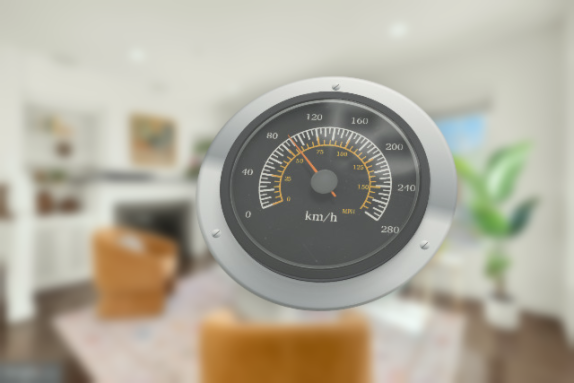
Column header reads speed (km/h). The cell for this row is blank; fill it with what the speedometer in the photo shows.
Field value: 90 km/h
